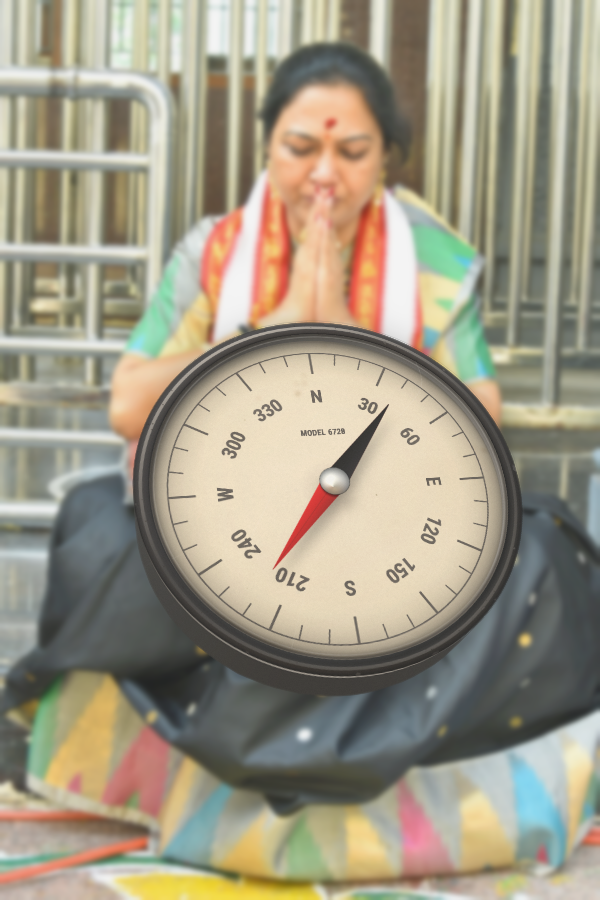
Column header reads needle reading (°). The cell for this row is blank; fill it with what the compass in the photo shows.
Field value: 220 °
